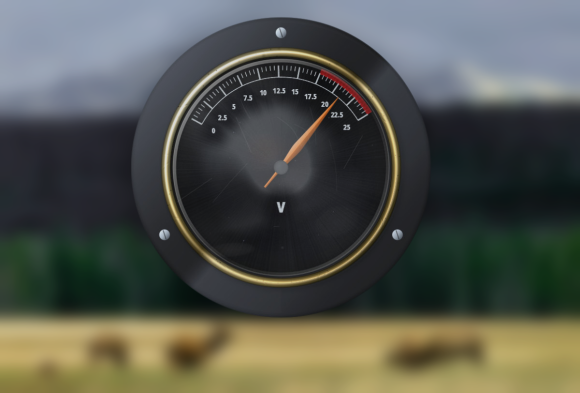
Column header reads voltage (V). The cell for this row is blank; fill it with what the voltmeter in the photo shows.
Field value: 21 V
